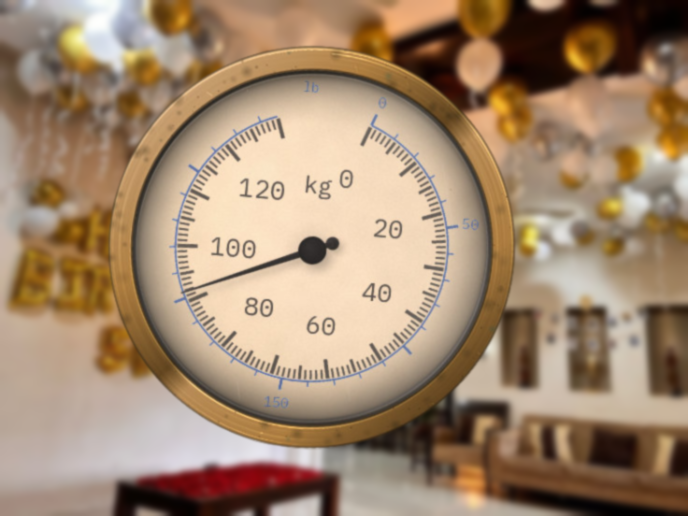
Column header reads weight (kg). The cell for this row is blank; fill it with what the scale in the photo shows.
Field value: 92 kg
